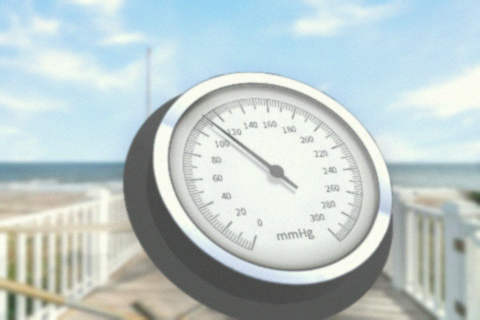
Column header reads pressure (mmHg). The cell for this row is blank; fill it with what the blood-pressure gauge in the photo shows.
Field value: 110 mmHg
